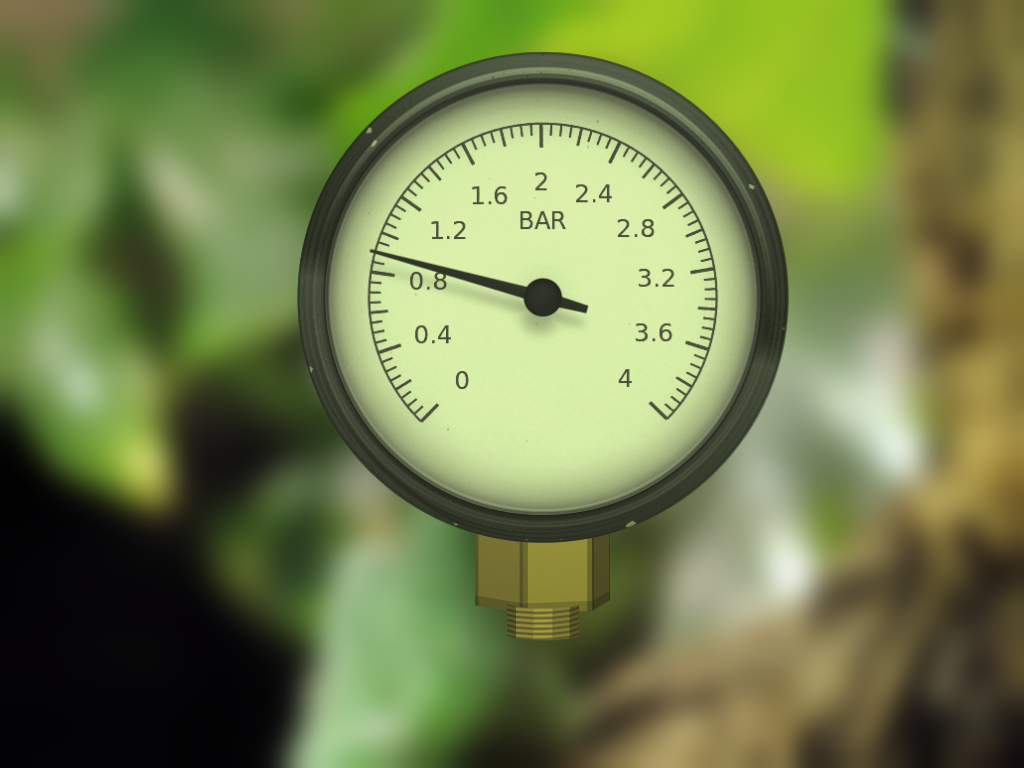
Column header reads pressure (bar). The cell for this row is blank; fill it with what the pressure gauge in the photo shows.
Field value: 0.9 bar
